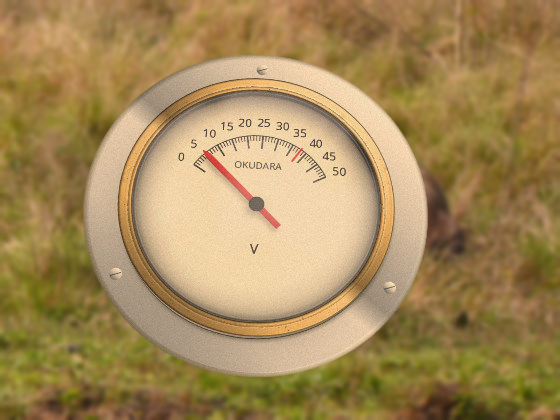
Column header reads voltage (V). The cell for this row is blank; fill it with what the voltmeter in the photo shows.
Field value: 5 V
